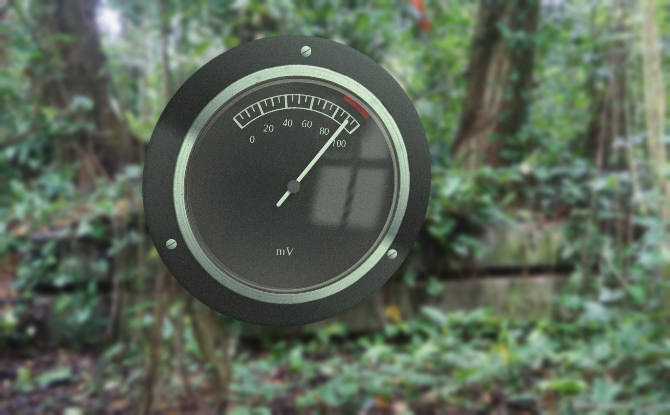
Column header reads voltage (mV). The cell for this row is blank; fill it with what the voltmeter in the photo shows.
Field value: 90 mV
